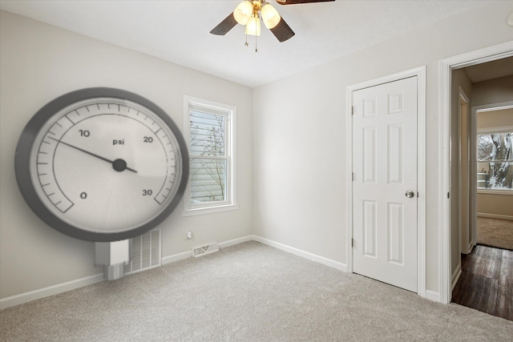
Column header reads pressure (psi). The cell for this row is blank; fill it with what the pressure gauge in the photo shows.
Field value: 7.5 psi
